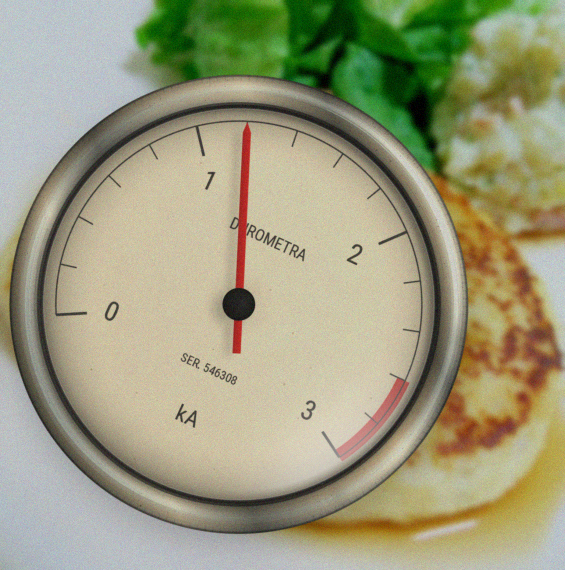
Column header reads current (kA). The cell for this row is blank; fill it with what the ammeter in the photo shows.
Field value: 1.2 kA
